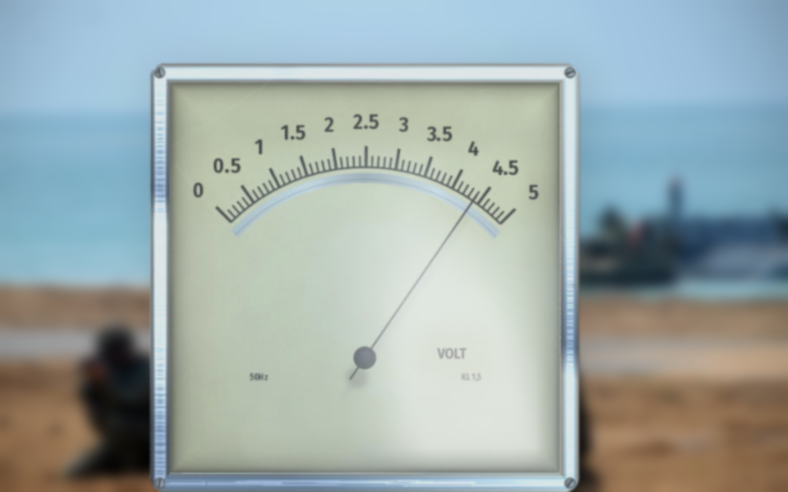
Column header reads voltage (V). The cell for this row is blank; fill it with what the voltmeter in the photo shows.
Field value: 4.4 V
